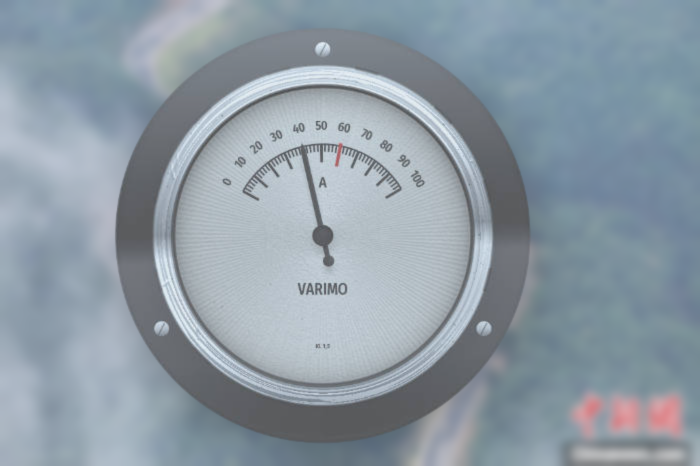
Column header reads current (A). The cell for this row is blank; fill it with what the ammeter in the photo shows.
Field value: 40 A
